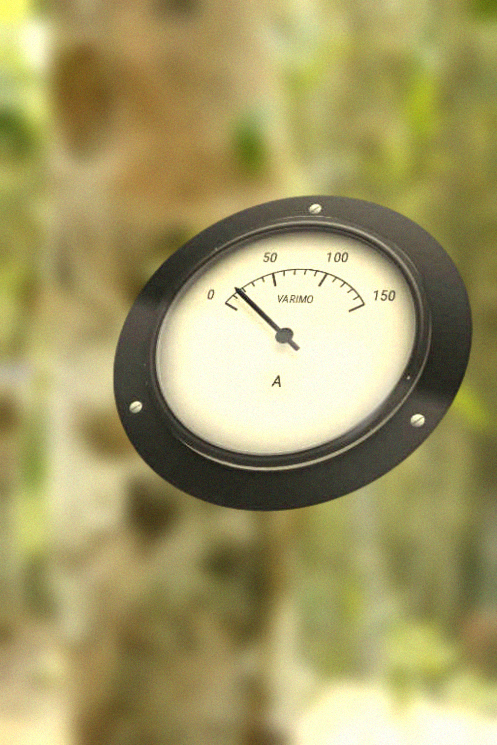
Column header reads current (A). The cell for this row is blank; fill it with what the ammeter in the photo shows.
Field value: 15 A
